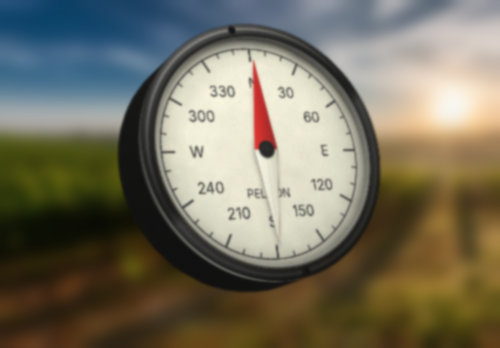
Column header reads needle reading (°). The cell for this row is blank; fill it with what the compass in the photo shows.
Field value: 0 °
